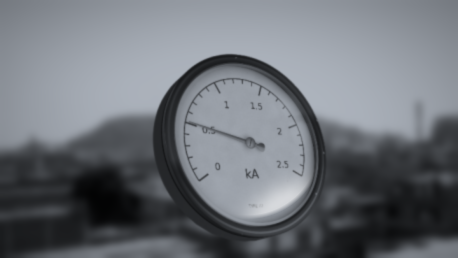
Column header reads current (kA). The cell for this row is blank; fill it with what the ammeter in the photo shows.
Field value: 0.5 kA
